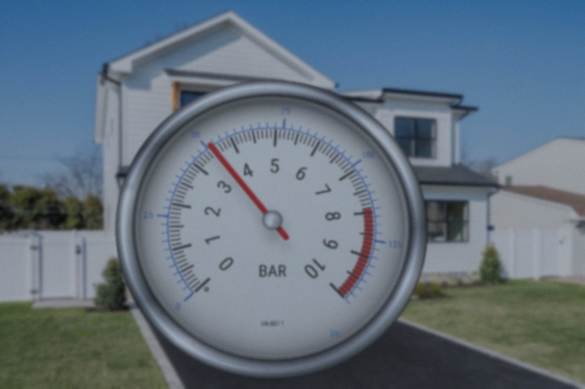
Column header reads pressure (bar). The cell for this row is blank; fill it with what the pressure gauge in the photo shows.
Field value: 3.5 bar
